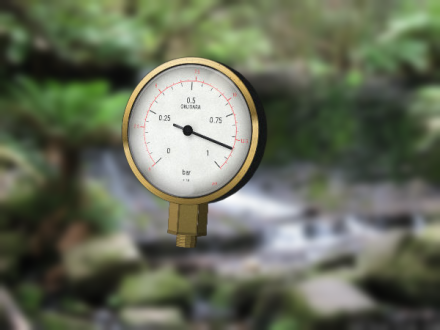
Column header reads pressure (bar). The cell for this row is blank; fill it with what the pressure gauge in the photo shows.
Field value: 0.9 bar
